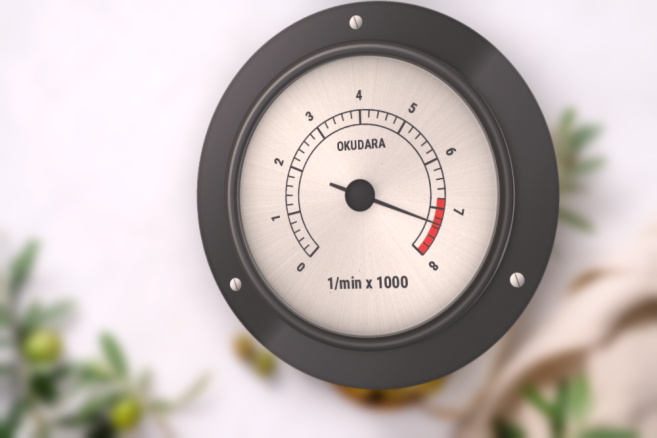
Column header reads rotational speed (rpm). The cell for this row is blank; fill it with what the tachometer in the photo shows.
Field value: 7300 rpm
